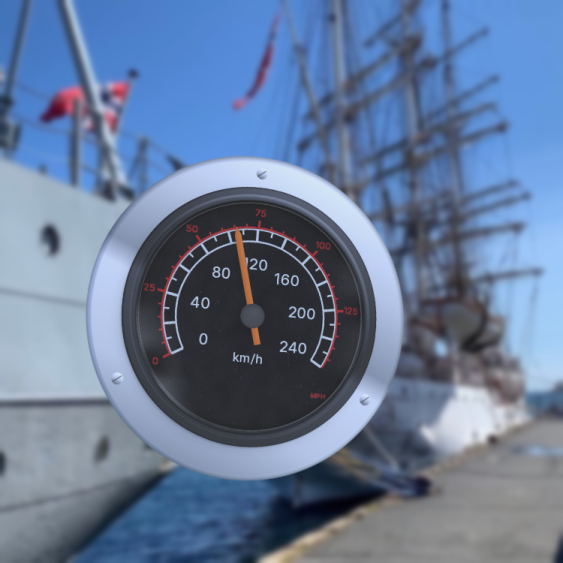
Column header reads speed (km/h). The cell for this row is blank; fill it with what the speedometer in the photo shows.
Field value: 105 km/h
